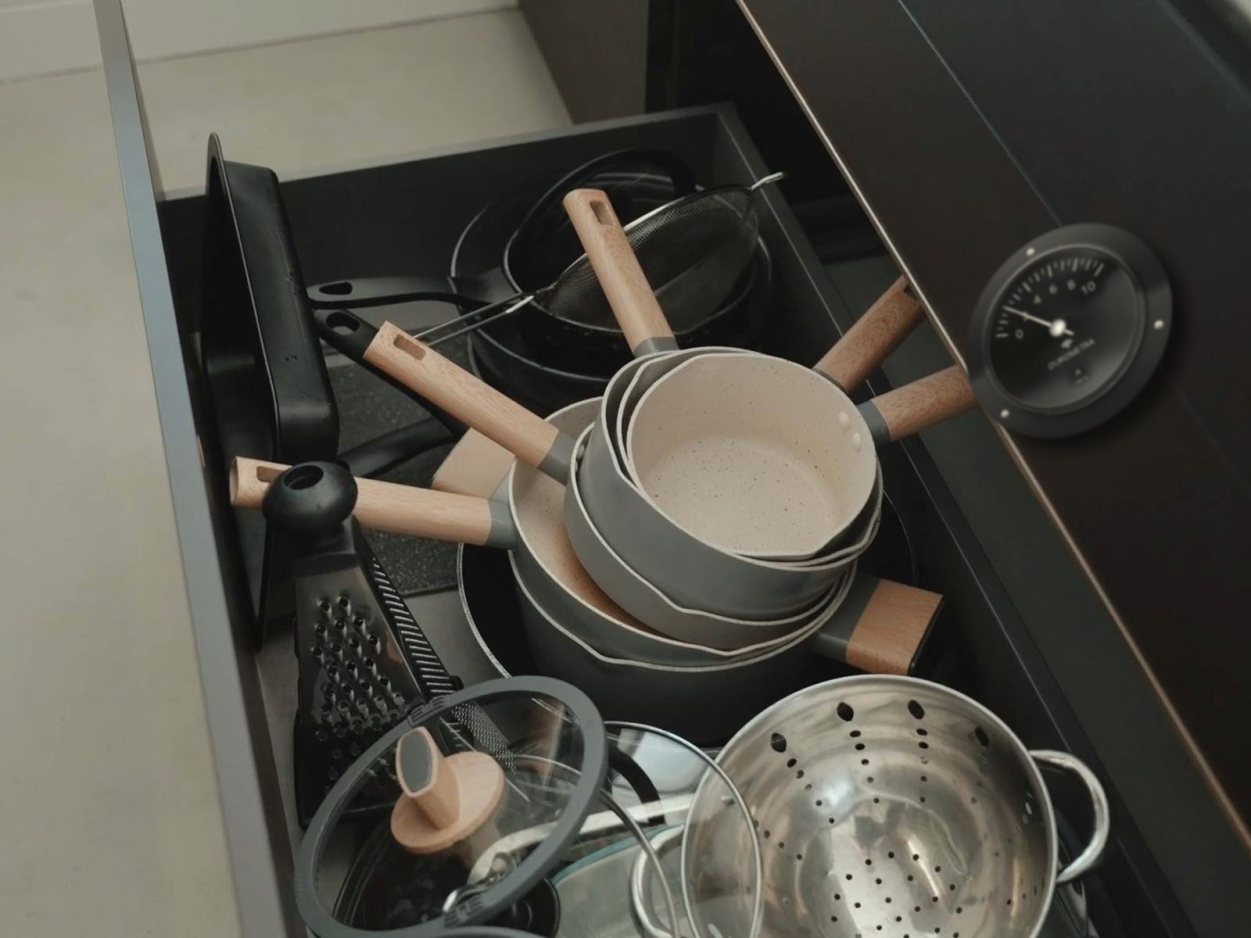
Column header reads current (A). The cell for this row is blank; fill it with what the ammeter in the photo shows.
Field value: 2 A
